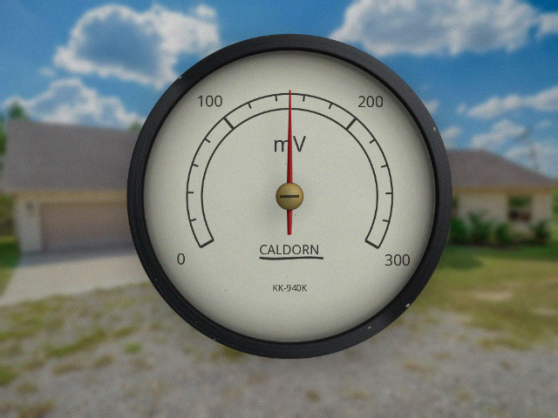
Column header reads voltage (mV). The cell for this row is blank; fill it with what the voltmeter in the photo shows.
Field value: 150 mV
